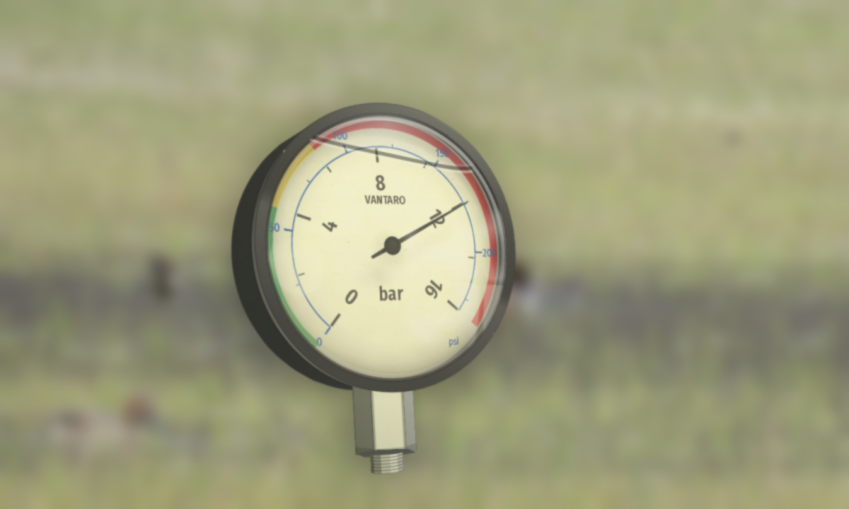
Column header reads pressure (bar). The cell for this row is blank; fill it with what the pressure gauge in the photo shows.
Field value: 12 bar
